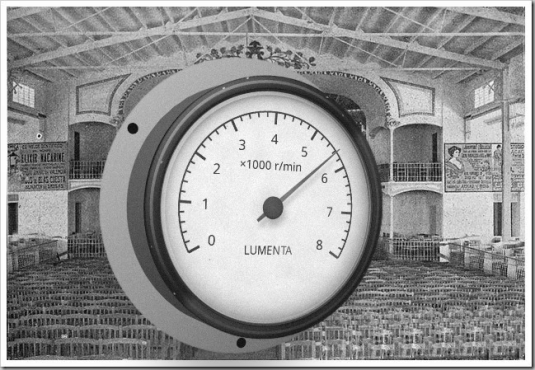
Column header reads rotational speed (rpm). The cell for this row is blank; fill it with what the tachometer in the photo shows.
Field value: 5600 rpm
